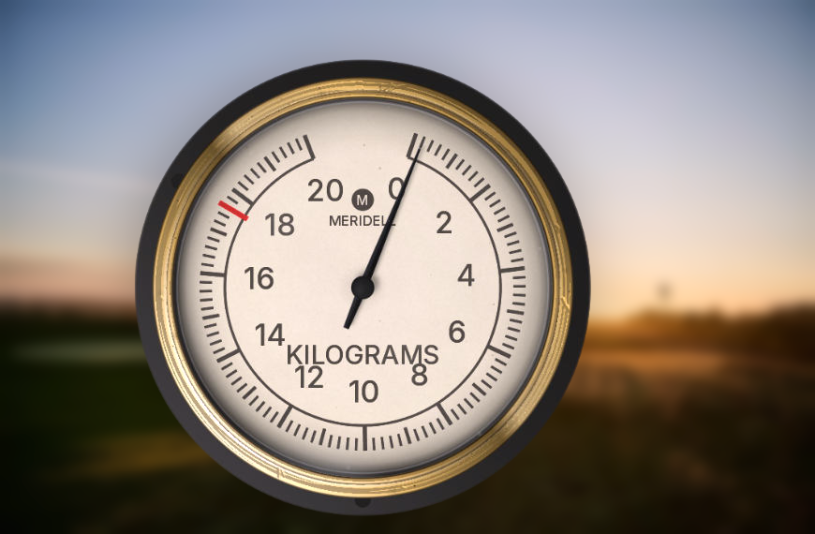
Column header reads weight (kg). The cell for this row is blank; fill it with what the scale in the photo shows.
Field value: 0.2 kg
